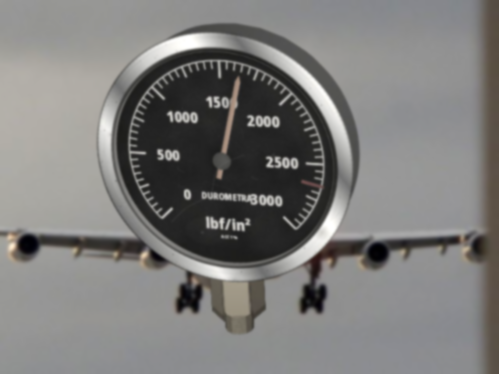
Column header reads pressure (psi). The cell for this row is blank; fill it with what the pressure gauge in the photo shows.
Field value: 1650 psi
